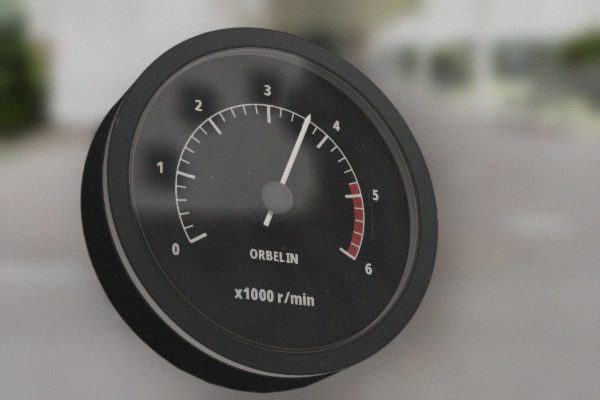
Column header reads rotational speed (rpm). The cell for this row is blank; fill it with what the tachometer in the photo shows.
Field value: 3600 rpm
